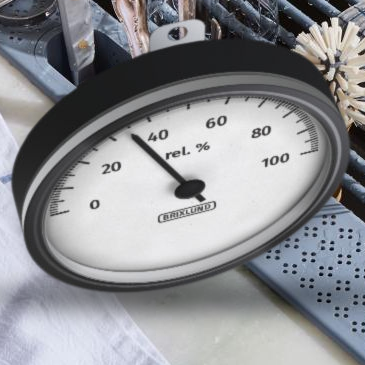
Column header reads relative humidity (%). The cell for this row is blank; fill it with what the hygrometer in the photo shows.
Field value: 35 %
